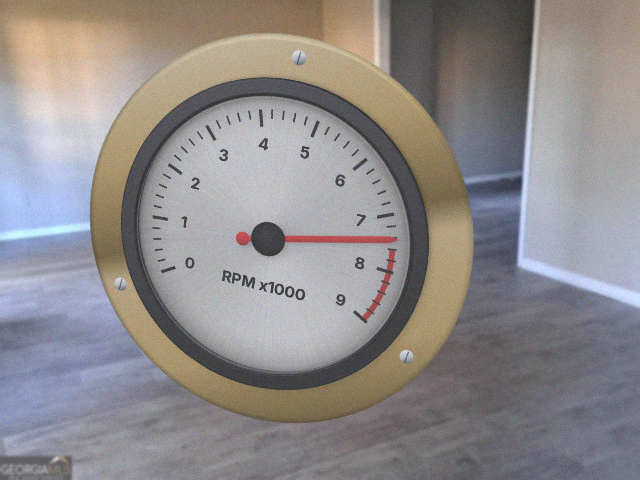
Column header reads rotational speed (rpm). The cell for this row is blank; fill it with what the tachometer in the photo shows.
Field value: 7400 rpm
